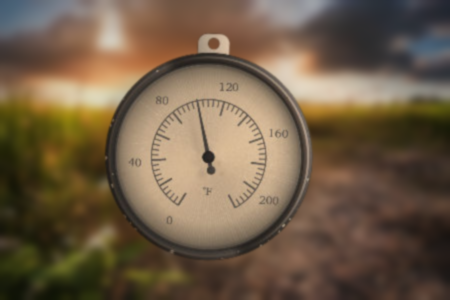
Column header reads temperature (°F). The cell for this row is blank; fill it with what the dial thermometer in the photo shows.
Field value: 100 °F
